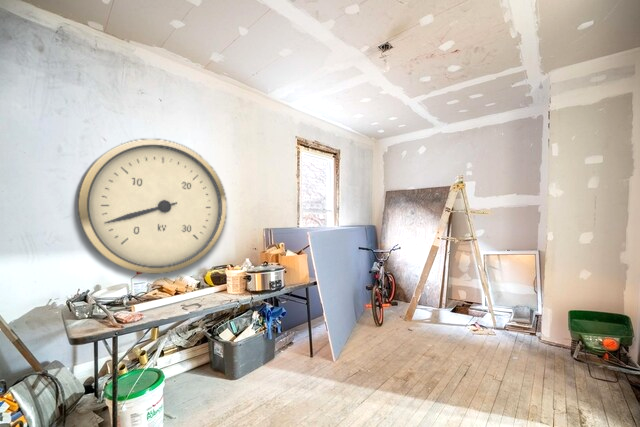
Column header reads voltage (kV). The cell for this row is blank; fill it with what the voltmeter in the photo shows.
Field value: 3 kV
